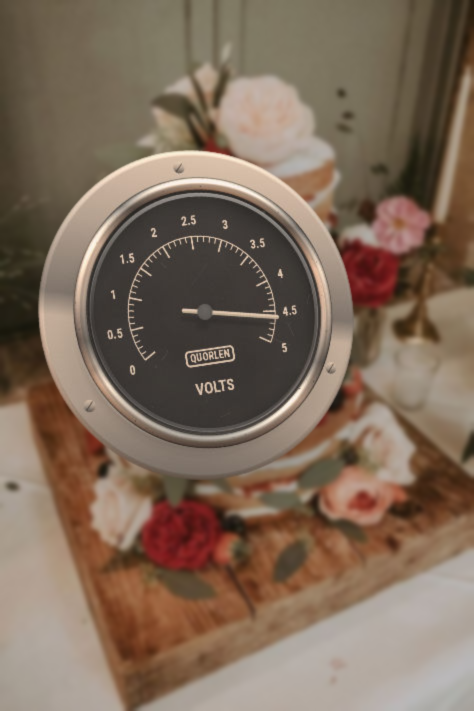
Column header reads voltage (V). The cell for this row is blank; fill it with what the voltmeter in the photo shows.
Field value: 4.6 V
